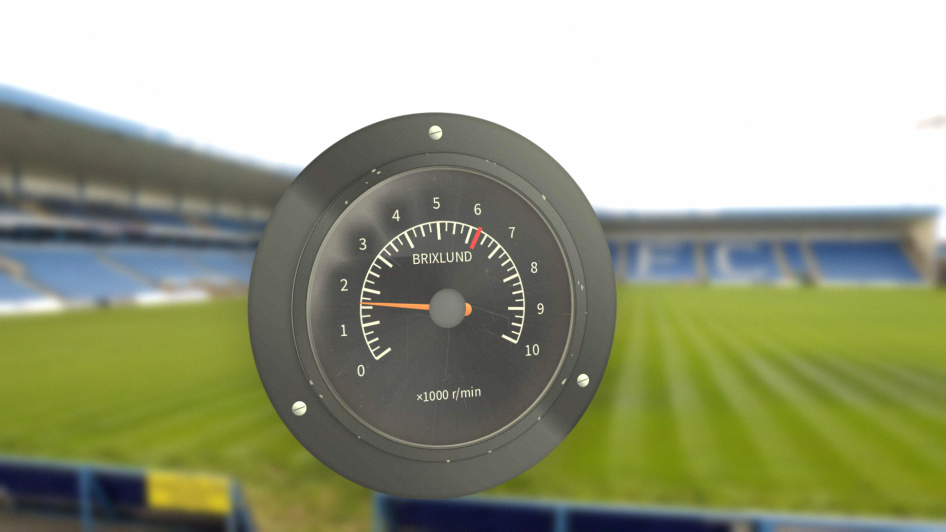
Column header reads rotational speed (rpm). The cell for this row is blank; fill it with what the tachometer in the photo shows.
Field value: 1625 rpm
